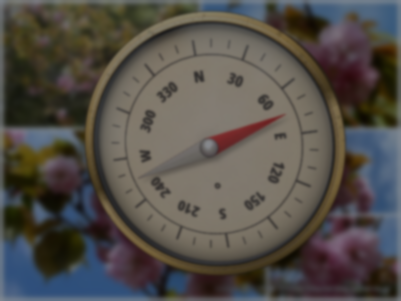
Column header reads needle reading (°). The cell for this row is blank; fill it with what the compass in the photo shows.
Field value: 75 °
